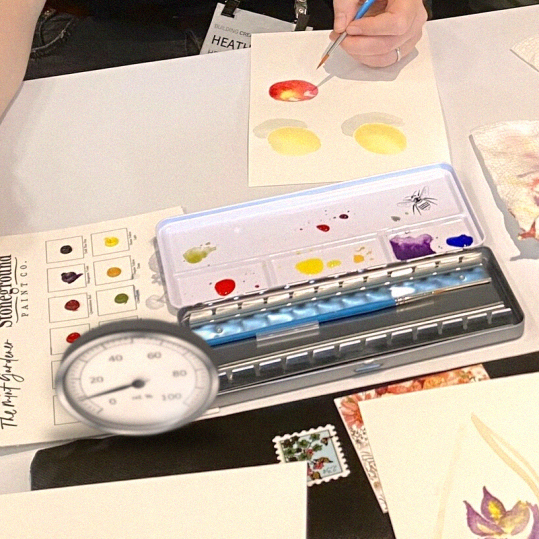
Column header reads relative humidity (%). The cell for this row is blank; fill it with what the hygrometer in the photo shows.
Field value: 10 %
